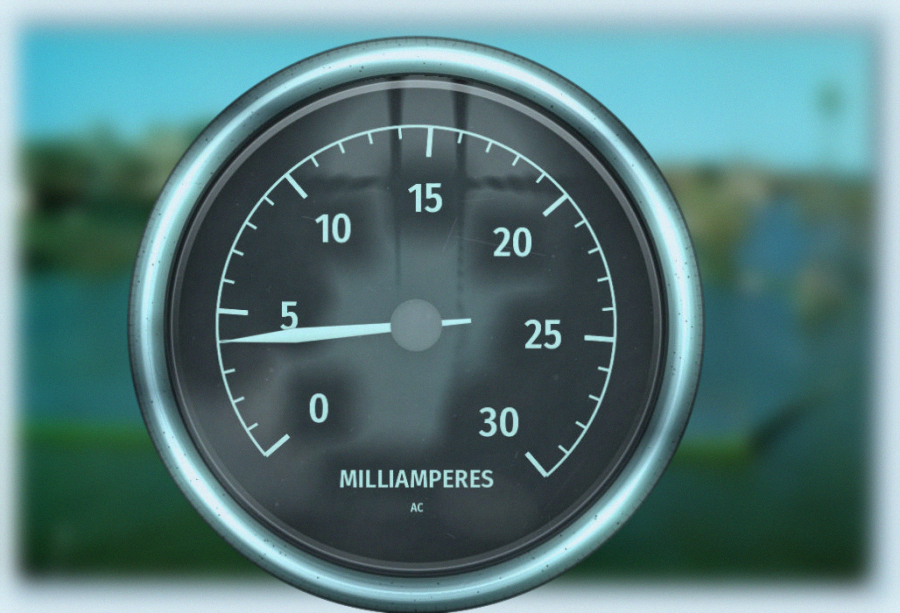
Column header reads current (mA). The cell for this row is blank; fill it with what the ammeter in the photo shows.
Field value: 4 mA
